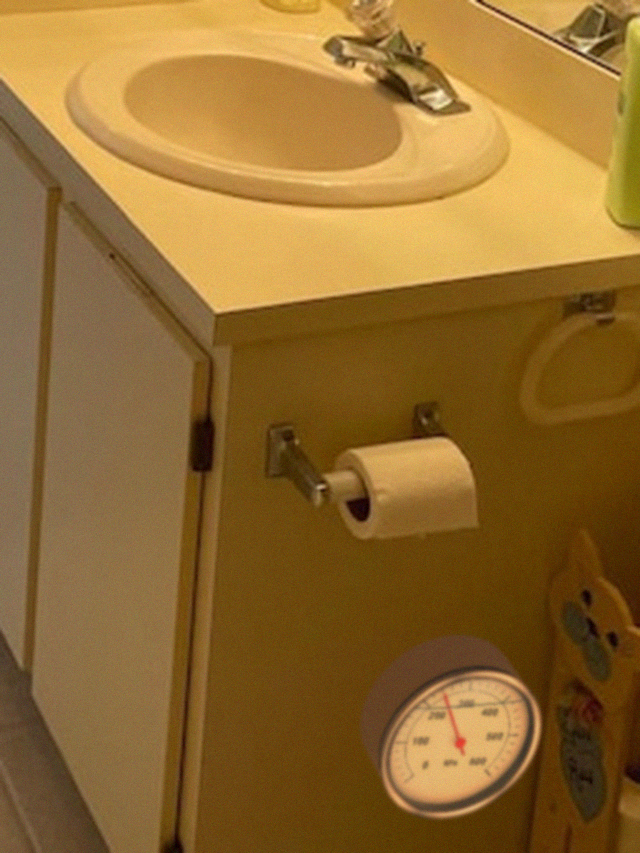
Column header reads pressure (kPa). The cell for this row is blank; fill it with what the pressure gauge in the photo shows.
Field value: 240 kPa
